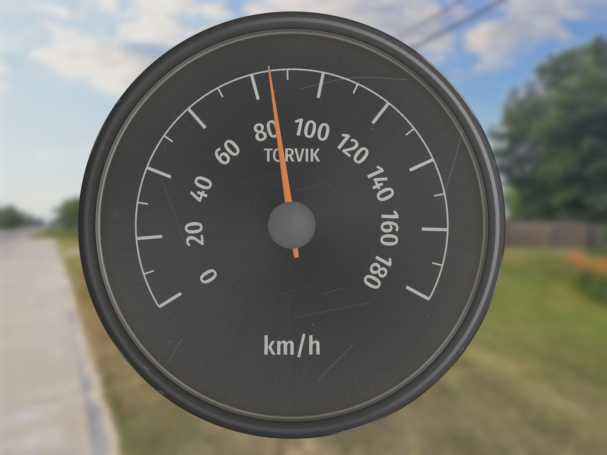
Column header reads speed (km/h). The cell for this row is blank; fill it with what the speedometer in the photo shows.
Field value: 85 km/h
